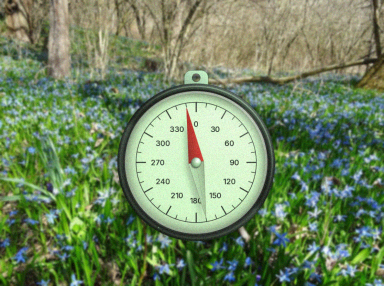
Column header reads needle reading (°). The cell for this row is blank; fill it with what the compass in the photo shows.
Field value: 350 °
